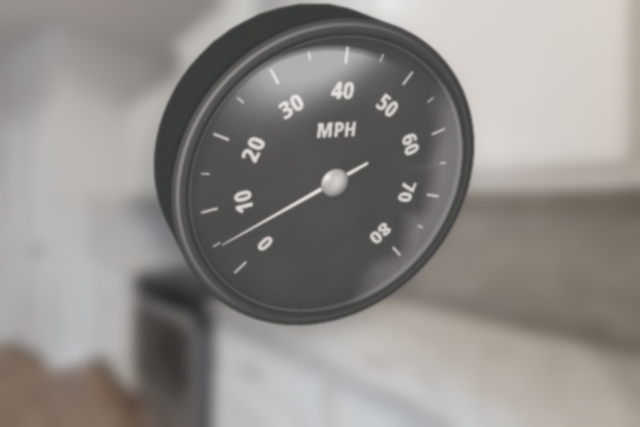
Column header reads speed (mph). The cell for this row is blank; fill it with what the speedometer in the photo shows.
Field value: 5 mph
